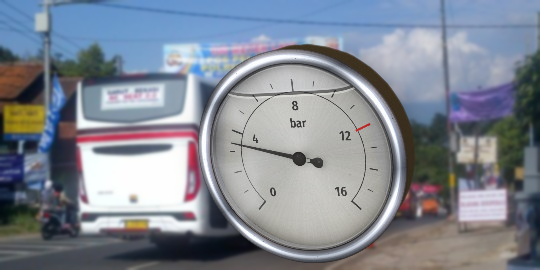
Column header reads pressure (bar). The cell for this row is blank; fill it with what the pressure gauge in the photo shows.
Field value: 3.5 bar
